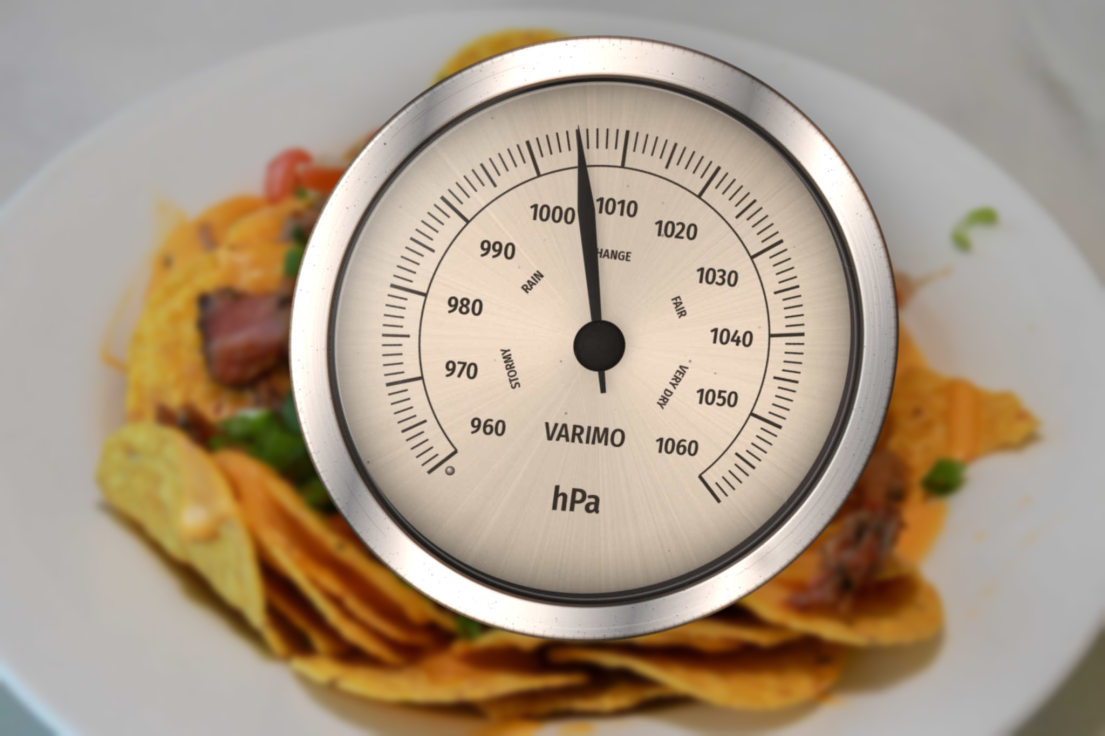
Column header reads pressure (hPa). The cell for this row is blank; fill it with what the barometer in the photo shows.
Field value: 1005 hPa
